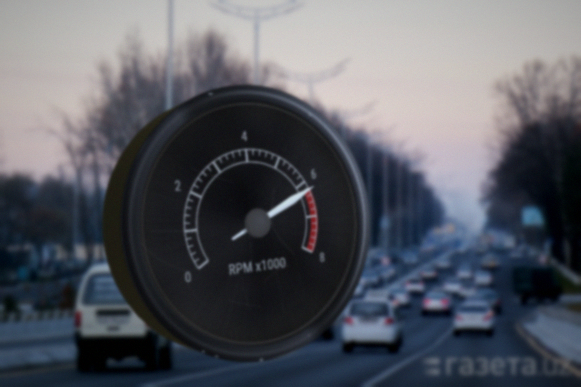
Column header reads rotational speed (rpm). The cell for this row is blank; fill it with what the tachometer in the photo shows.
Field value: 6200 rpm
